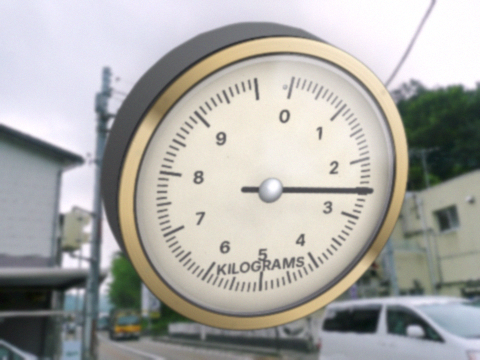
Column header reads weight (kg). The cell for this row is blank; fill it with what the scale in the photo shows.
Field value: 2.5 kg
